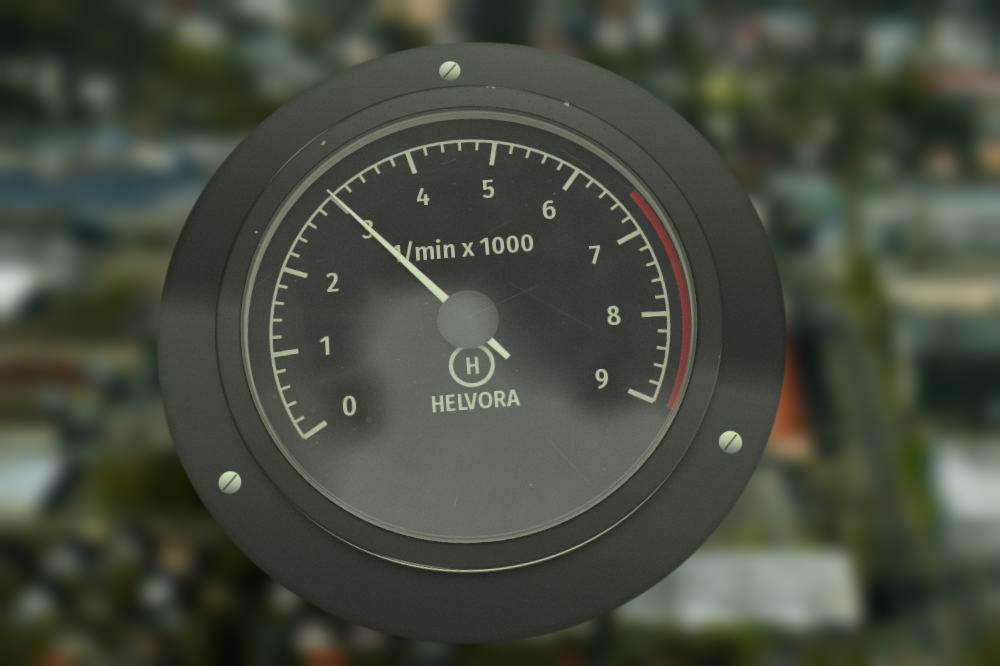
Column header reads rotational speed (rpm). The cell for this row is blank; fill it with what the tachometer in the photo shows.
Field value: 3000 rpm
